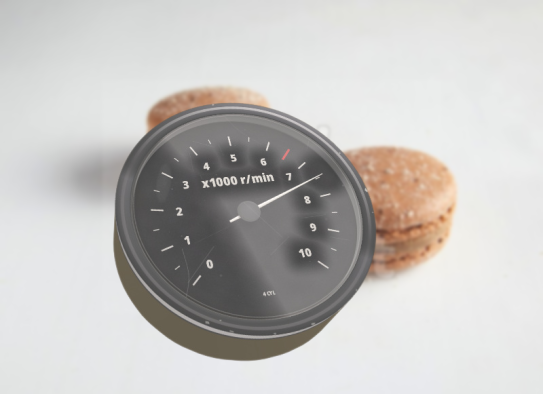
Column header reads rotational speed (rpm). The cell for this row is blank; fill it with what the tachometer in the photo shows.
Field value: 7500 rpm
